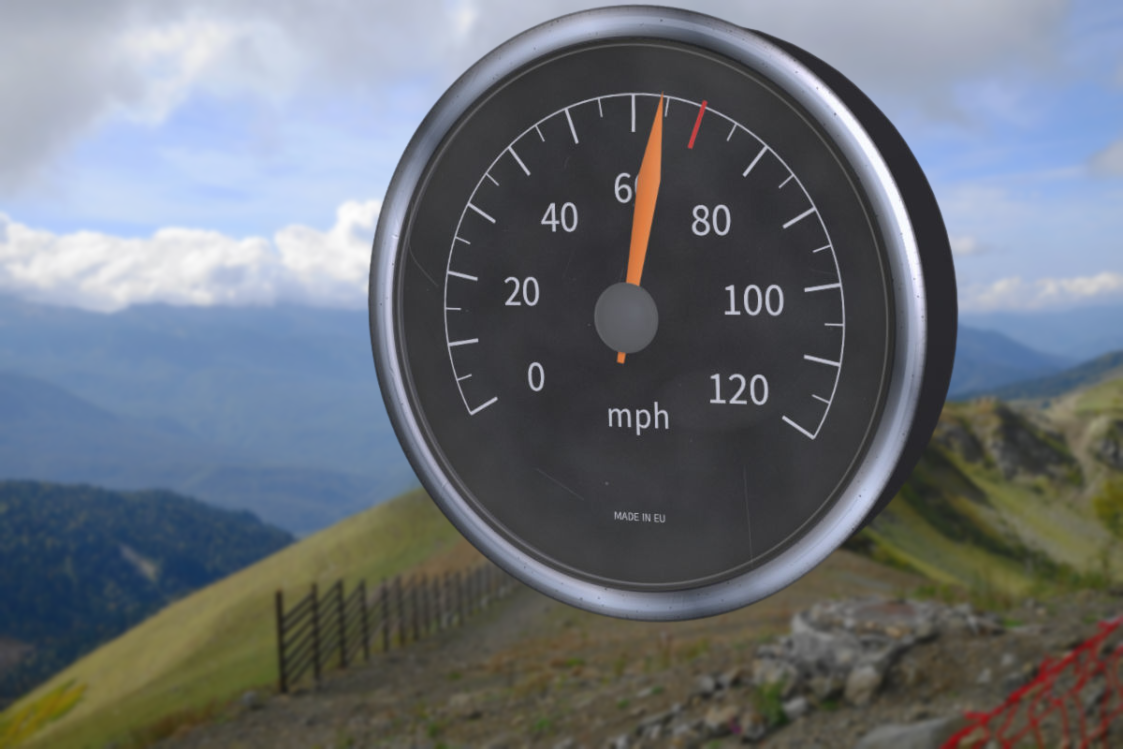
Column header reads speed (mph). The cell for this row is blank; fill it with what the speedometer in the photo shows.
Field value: 65 mph
